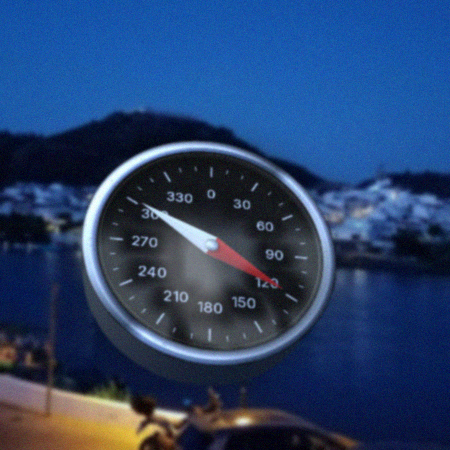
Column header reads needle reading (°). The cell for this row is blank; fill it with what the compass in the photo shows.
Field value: 120 °
